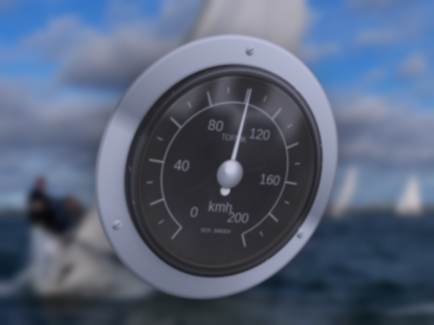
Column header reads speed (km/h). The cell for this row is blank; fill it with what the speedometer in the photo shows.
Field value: 100 km/h
